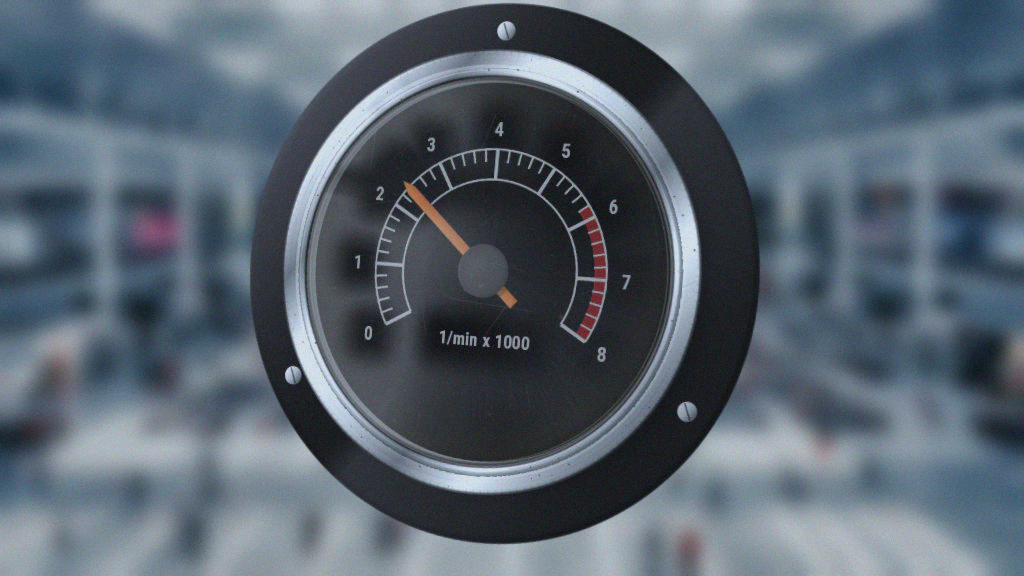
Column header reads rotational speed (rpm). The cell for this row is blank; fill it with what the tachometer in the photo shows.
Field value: 2400 rpm
